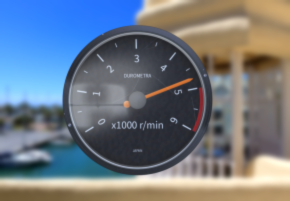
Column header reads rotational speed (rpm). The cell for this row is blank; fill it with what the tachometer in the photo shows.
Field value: 4750 rpm
